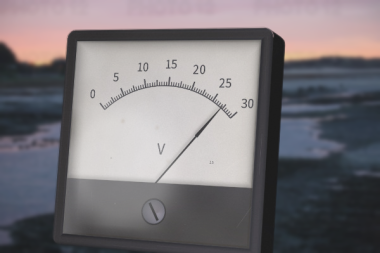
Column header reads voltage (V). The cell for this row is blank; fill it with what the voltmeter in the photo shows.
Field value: 27.5 V
